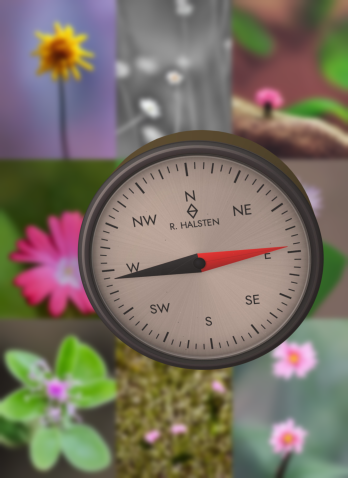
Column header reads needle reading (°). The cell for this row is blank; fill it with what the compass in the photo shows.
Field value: 85 °
